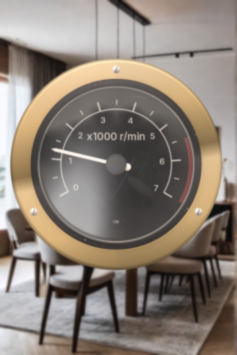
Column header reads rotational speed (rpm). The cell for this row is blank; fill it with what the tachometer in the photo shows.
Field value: 1250 rpm
